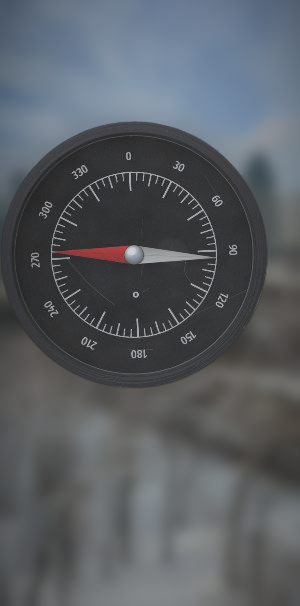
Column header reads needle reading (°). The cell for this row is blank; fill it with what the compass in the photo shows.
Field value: 275 °
